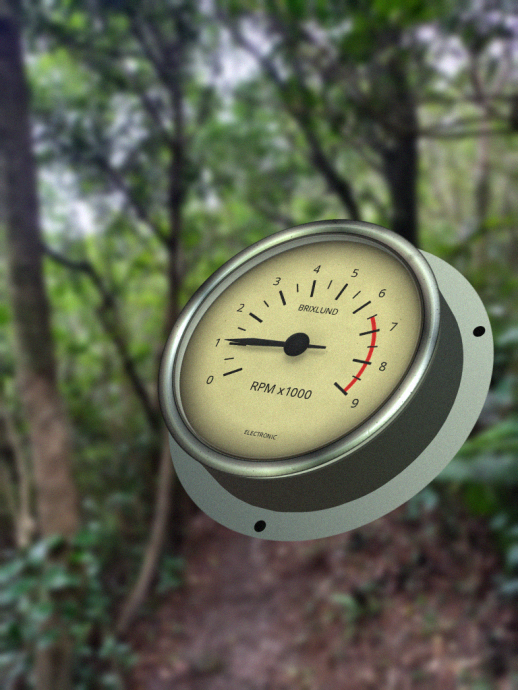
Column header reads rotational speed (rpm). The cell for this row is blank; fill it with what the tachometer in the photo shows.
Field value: 1000 rpm
